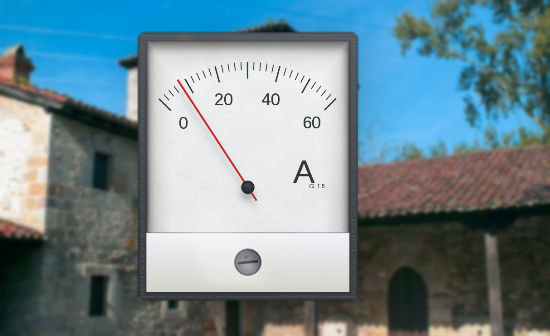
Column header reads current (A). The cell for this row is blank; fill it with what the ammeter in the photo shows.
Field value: 8 A
